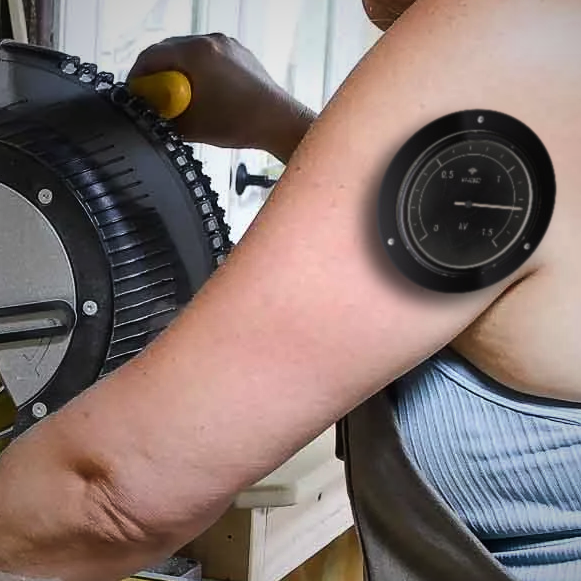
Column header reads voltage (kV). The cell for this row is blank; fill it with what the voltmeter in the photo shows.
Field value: 1.25 kV
